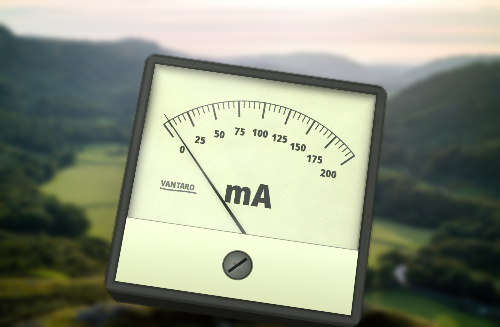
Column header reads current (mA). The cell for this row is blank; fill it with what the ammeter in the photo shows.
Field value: 5 mA
